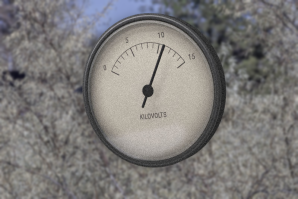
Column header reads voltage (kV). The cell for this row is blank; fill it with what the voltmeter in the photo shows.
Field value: 11 kV
